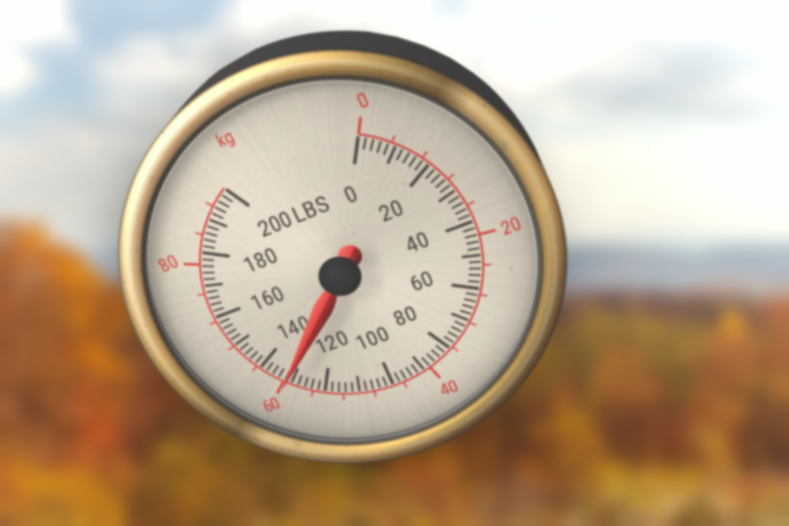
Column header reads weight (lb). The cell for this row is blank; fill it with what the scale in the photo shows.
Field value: 132 lb
